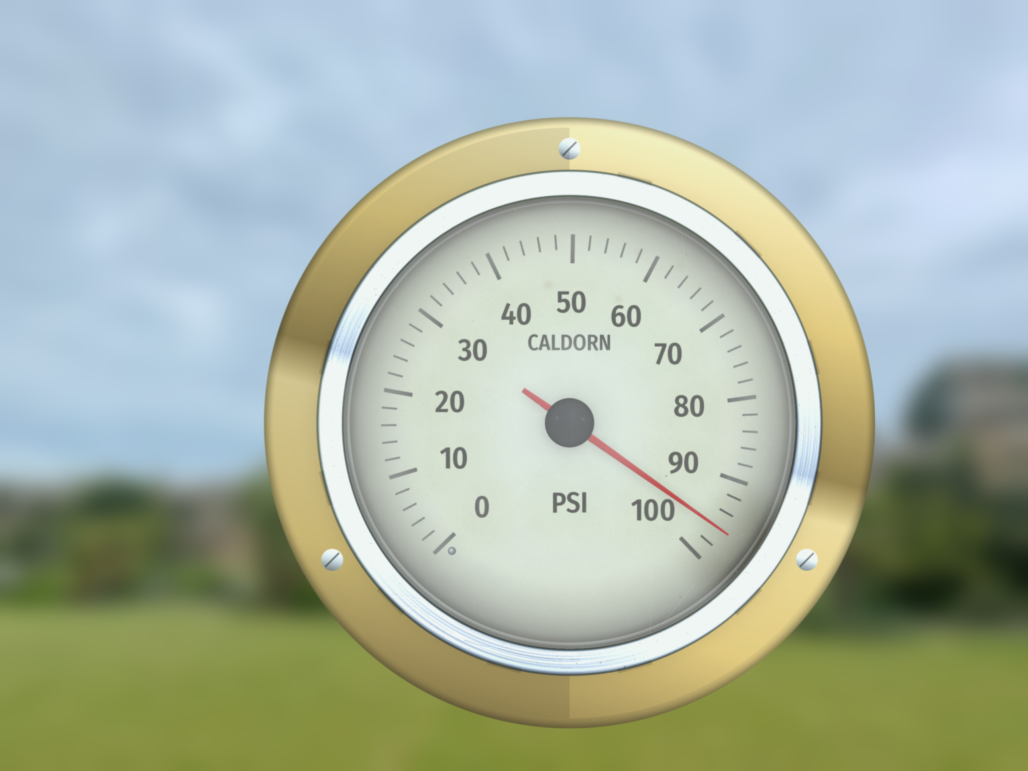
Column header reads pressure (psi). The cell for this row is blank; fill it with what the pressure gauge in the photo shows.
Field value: 96 psi
